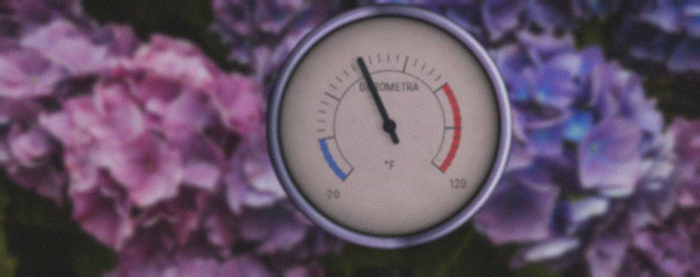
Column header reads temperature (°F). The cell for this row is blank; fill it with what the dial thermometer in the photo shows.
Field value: 40 °F
